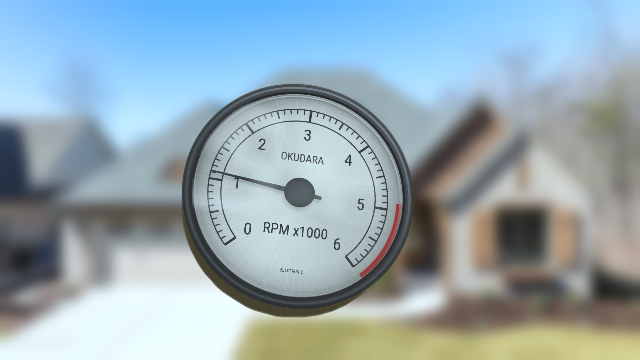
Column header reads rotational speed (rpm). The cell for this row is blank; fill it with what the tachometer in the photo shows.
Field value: 1100 rpm
